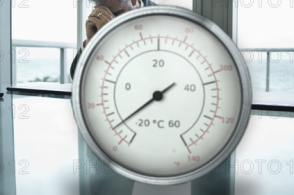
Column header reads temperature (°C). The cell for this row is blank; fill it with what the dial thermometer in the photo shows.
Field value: -14 °C
